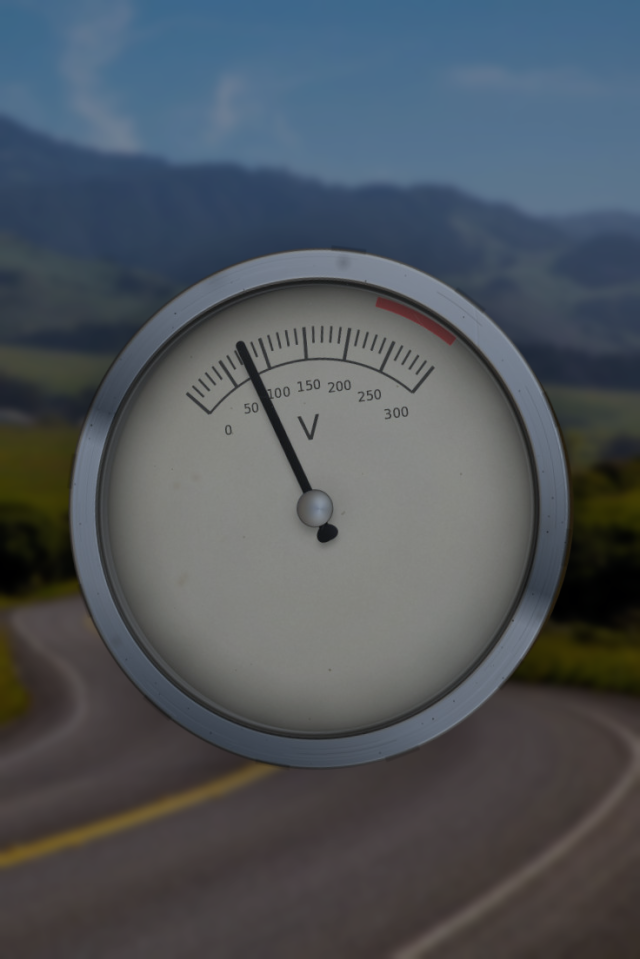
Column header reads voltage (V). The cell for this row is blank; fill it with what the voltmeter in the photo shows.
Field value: 80 V
